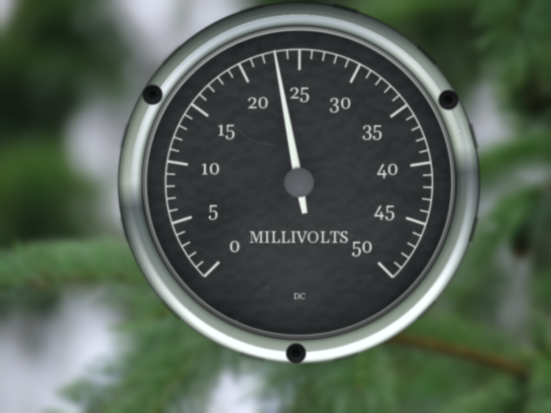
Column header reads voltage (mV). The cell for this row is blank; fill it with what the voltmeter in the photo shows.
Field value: 23 mV
